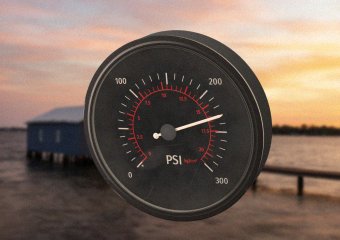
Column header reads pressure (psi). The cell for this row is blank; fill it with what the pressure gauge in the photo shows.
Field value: 230 psi
